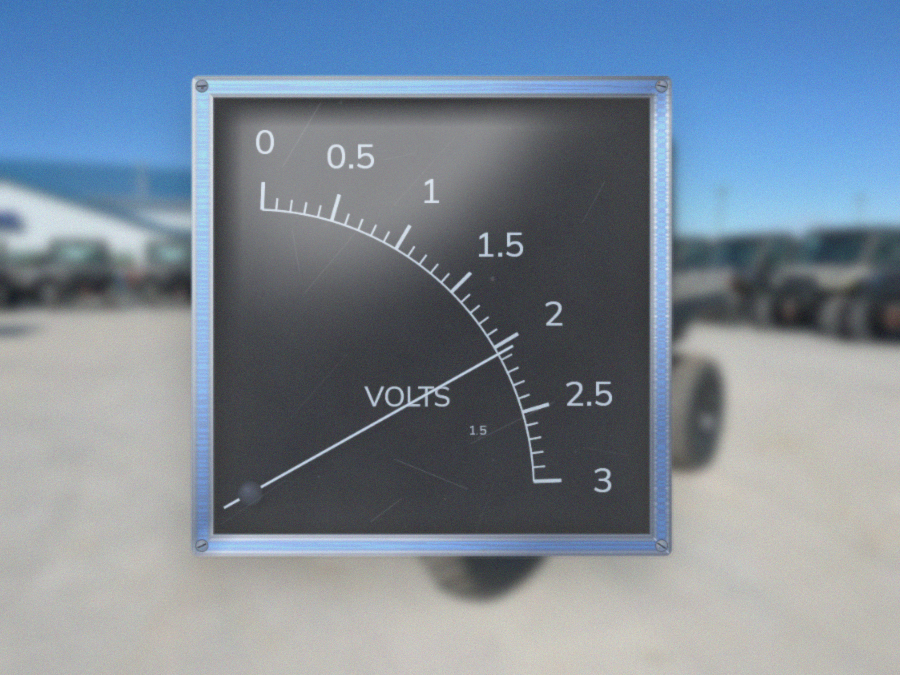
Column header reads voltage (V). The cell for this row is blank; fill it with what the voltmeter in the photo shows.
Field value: 2.05 V
